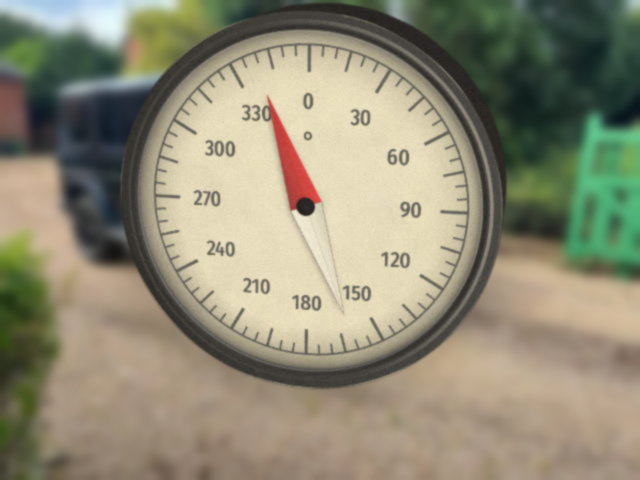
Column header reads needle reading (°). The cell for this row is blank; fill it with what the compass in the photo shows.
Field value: 340 °
